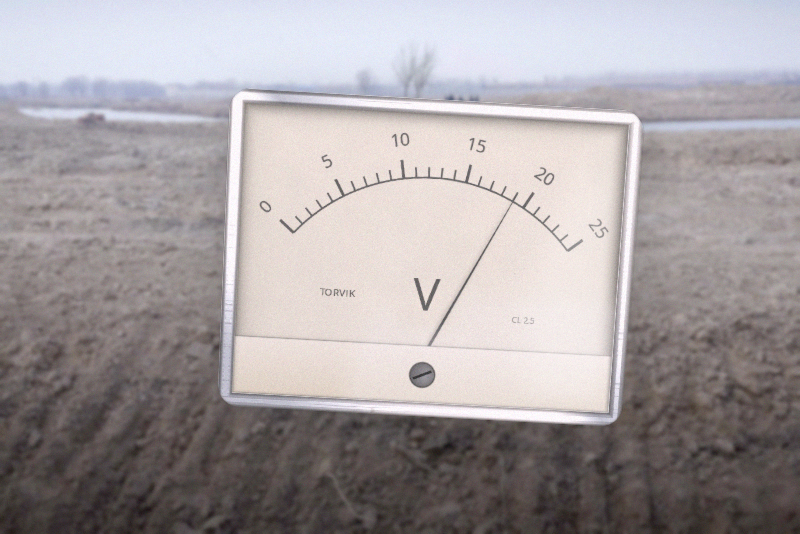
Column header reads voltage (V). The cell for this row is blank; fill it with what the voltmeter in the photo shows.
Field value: 19 V
